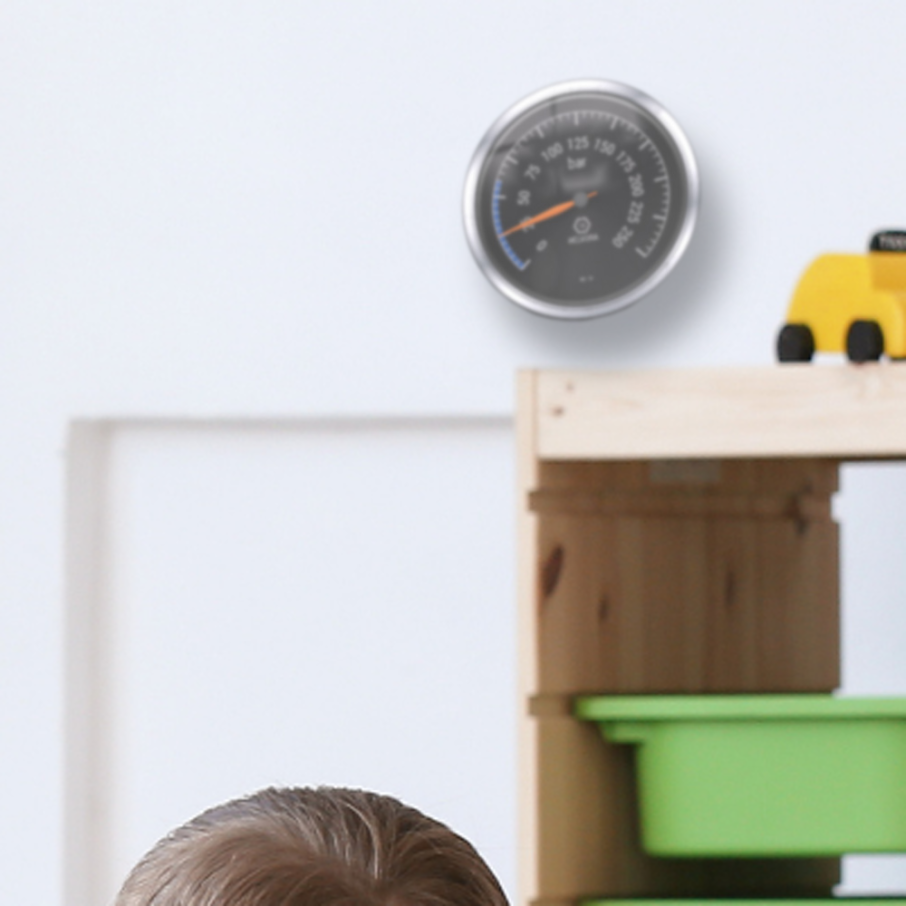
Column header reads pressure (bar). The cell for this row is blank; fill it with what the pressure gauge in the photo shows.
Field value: 25 bar
